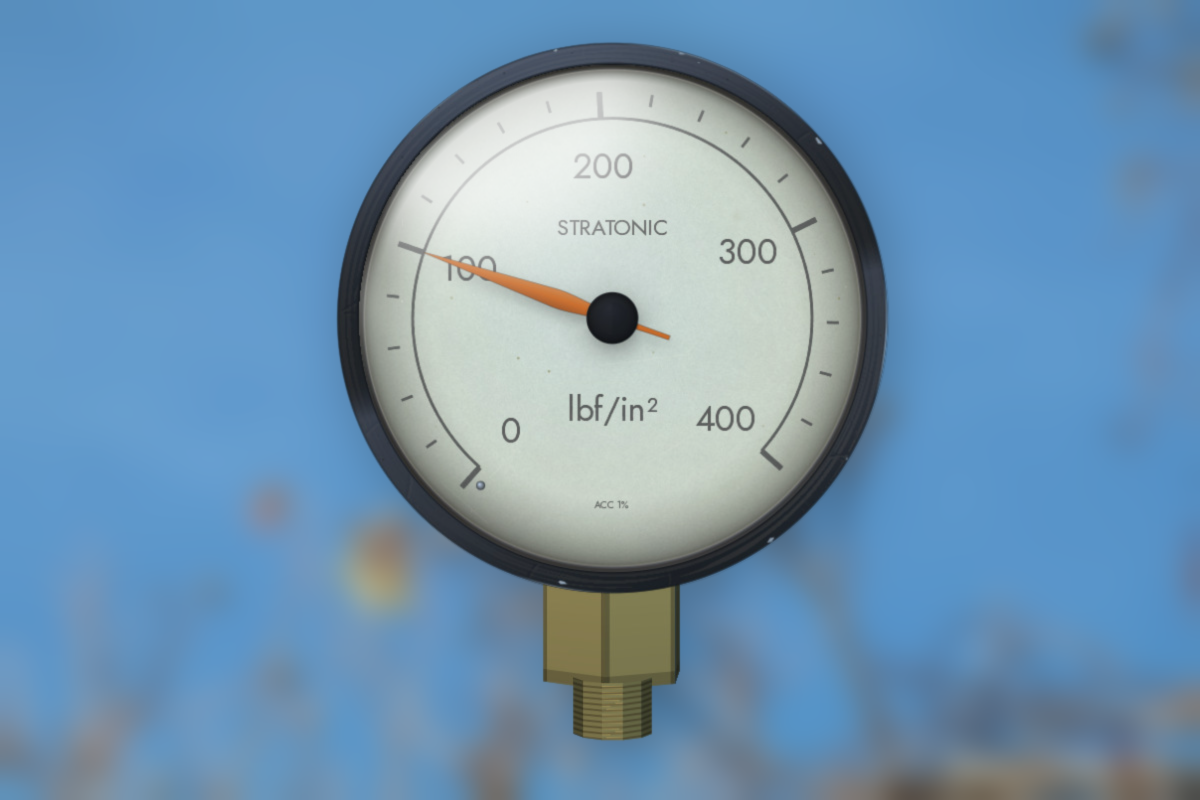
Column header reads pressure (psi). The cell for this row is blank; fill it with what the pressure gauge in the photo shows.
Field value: 100 psi
